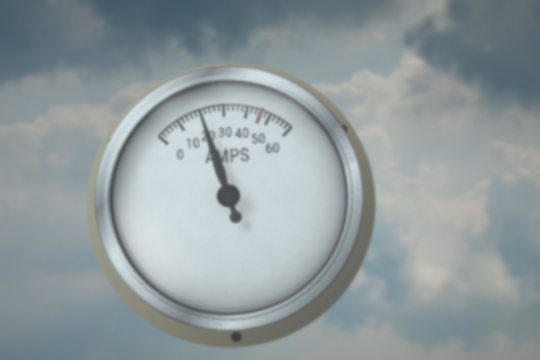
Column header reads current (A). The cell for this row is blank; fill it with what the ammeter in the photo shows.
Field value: 20 A
